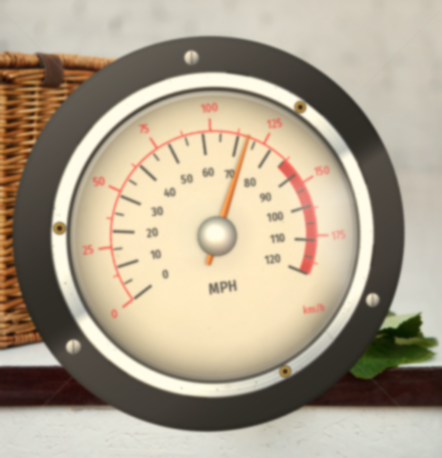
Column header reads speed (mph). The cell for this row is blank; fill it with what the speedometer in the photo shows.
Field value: 72.5 mph
